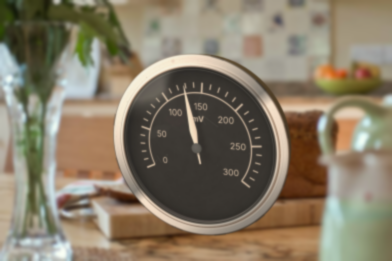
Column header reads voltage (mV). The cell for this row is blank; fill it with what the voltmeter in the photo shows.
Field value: 130 mV
